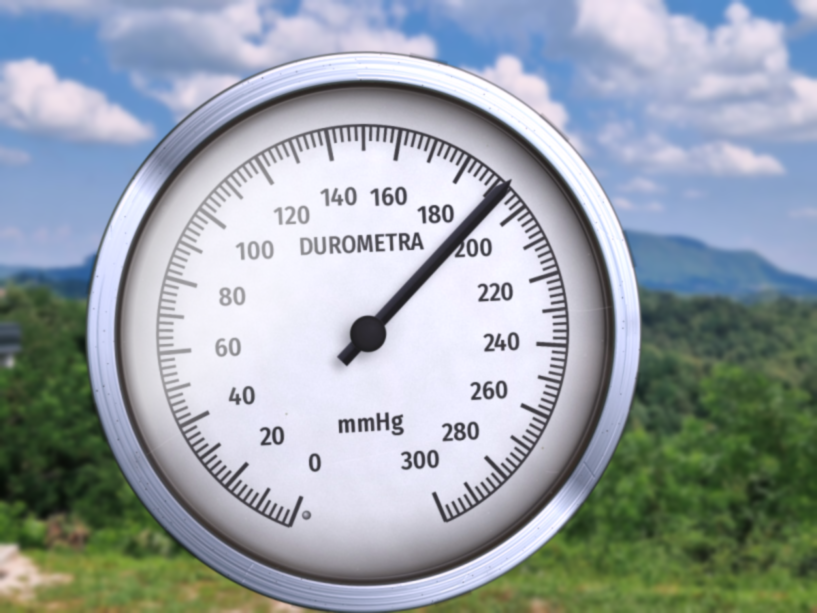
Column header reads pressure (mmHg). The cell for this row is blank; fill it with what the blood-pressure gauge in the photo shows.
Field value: 192 mmHg
